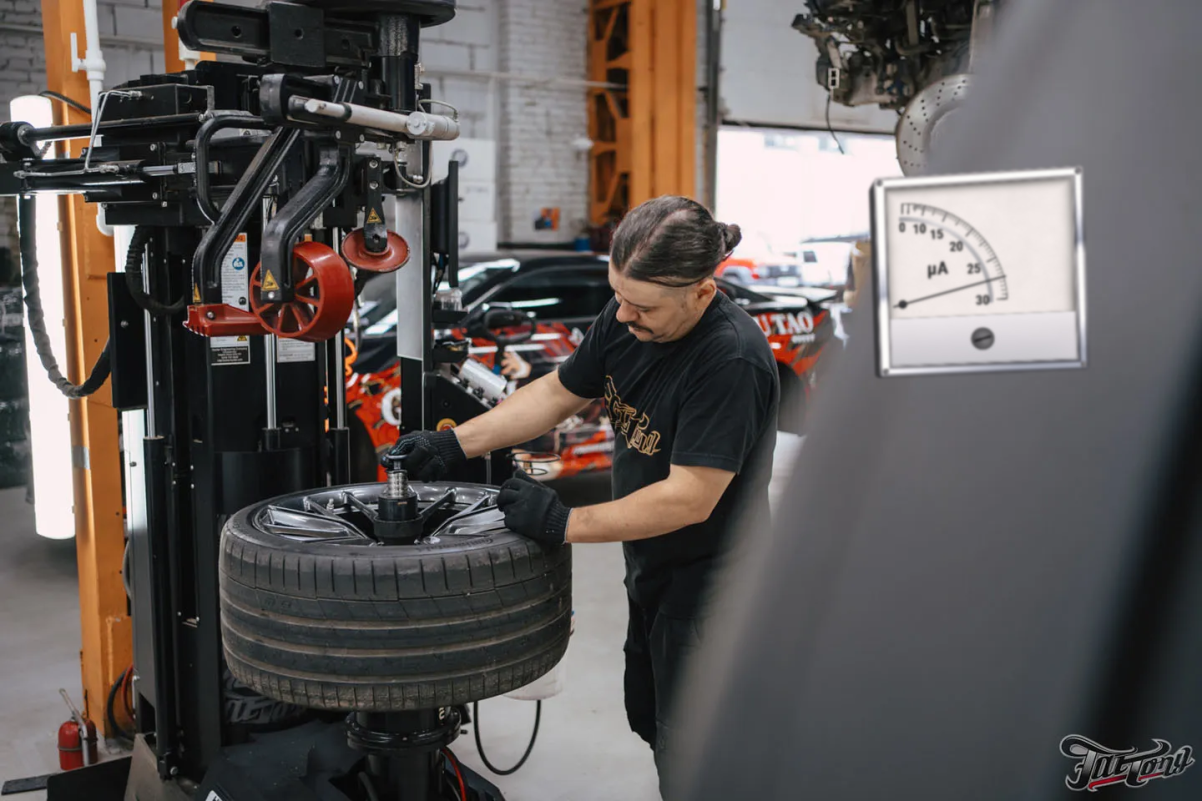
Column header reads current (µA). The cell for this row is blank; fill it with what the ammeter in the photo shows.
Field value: 27.5 µA
